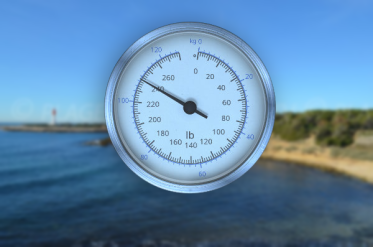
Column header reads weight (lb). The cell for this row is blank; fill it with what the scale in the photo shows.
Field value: 240 lb
